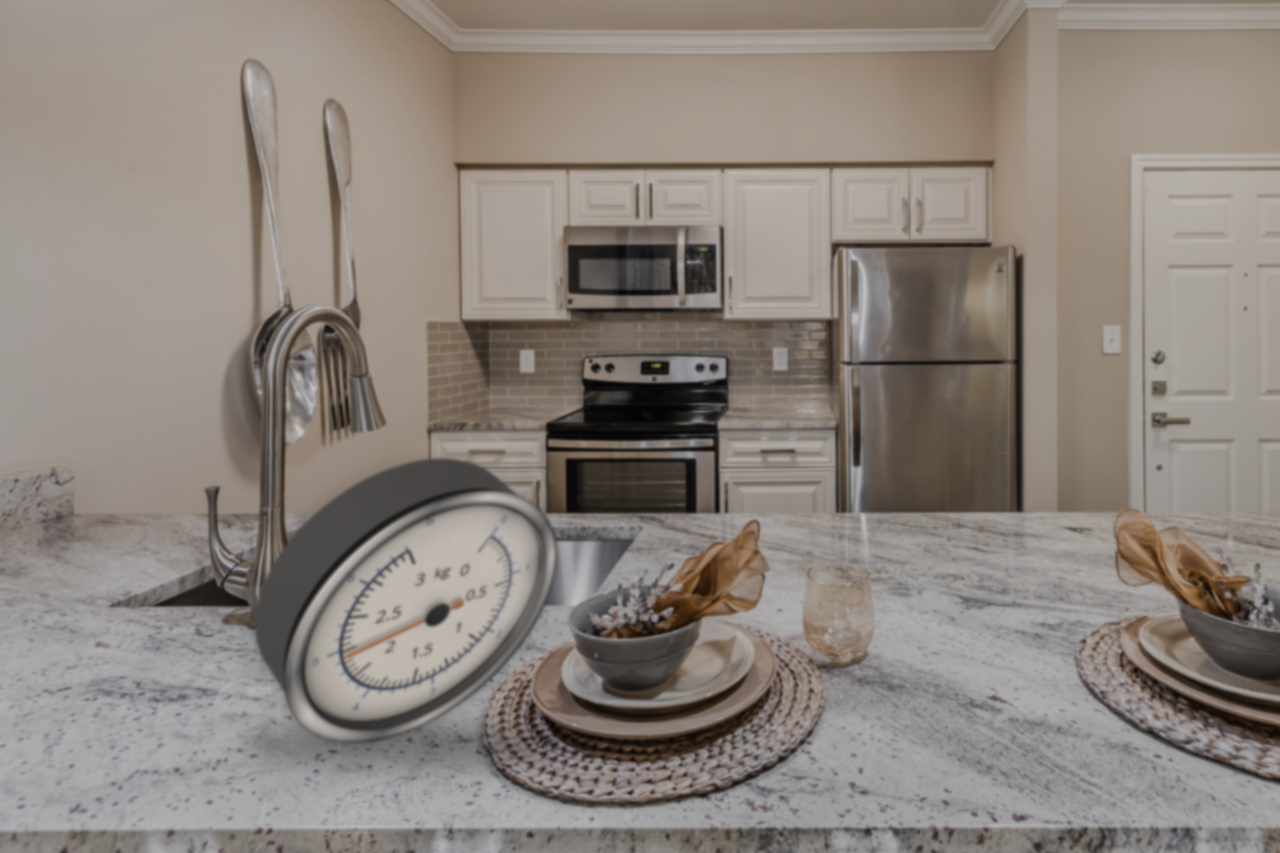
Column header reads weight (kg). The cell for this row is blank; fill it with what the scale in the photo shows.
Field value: 2.25 kg
